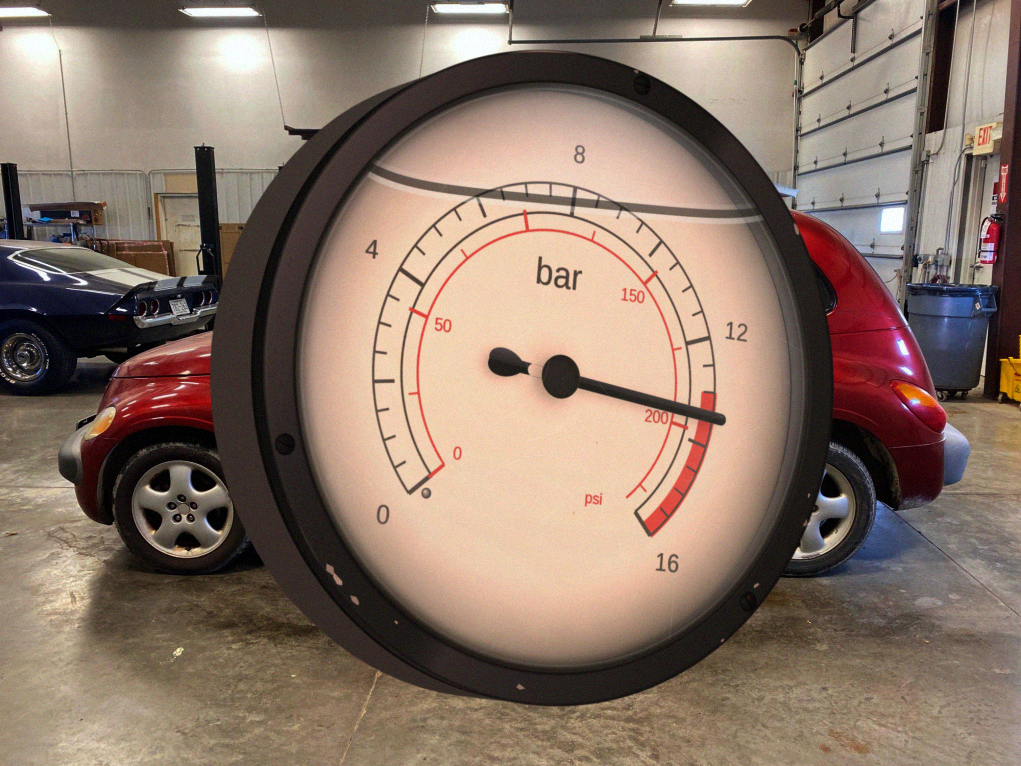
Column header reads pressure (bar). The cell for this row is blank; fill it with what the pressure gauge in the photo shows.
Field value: 13.5 bar
